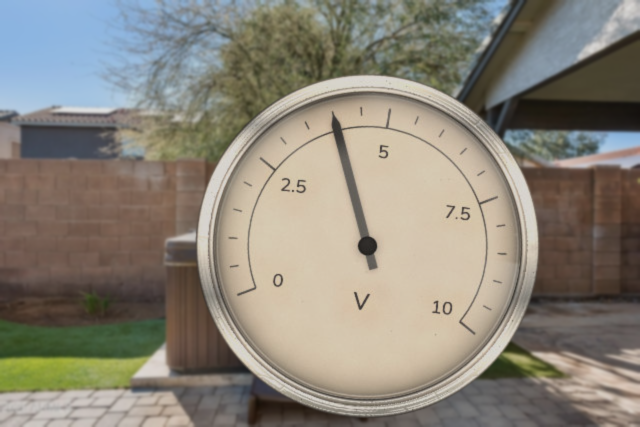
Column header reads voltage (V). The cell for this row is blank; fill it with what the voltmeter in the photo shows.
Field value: 4 V
